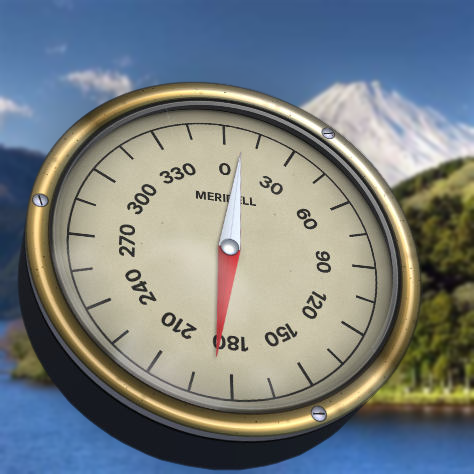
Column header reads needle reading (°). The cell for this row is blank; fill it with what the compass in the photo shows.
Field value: 187.5 °
